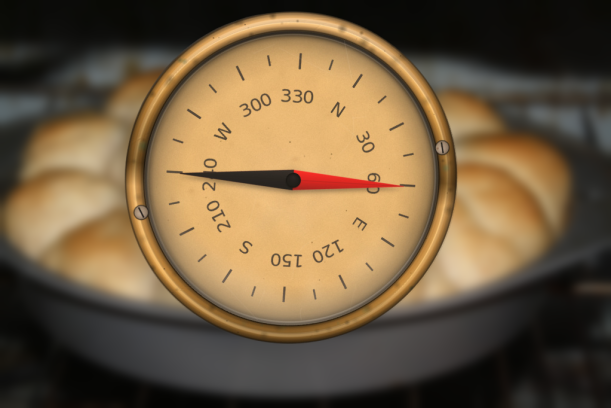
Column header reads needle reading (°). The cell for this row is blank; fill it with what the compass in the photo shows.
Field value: 60 °
